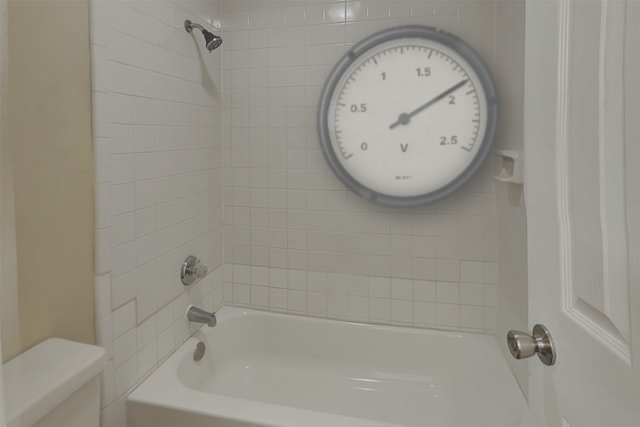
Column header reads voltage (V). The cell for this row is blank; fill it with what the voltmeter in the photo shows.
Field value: 1.9 V
